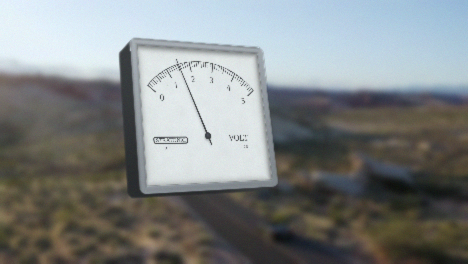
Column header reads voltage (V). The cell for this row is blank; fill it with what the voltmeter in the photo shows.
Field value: 1.5 V
